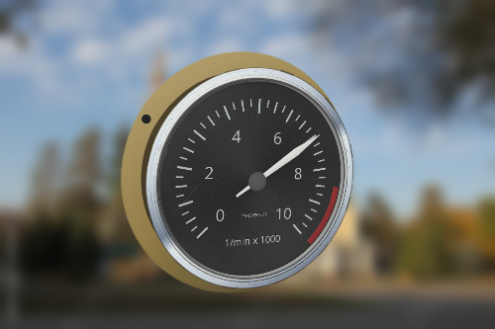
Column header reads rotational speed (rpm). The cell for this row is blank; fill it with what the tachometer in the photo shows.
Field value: 7000 rpm
